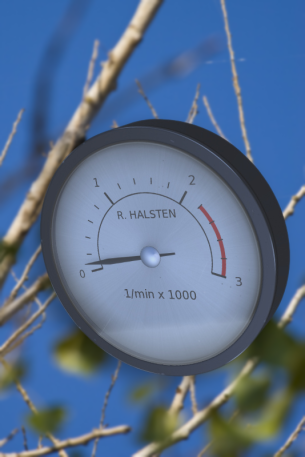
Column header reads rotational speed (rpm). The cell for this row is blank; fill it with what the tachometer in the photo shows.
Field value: 100 rpm
